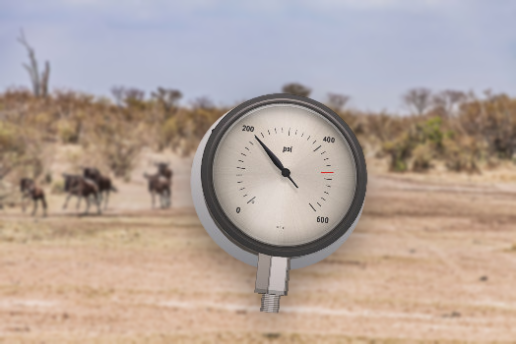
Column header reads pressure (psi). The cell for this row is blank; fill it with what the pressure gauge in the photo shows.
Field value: 200 psi
